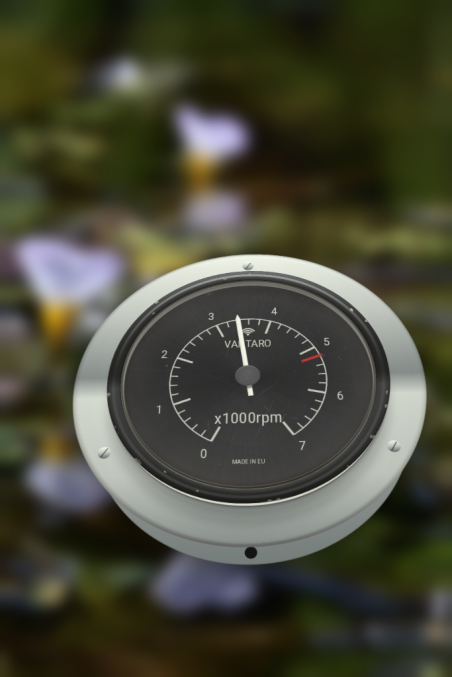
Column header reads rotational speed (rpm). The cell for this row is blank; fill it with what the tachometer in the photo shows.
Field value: 3400 rpm
